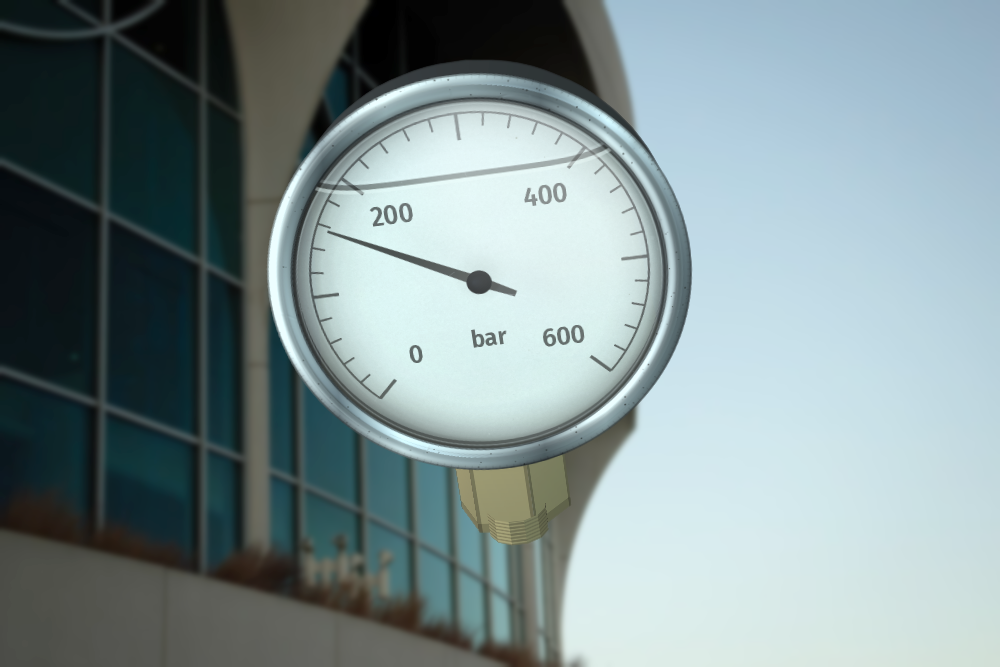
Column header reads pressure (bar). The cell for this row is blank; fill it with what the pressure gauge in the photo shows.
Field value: 160 bar
